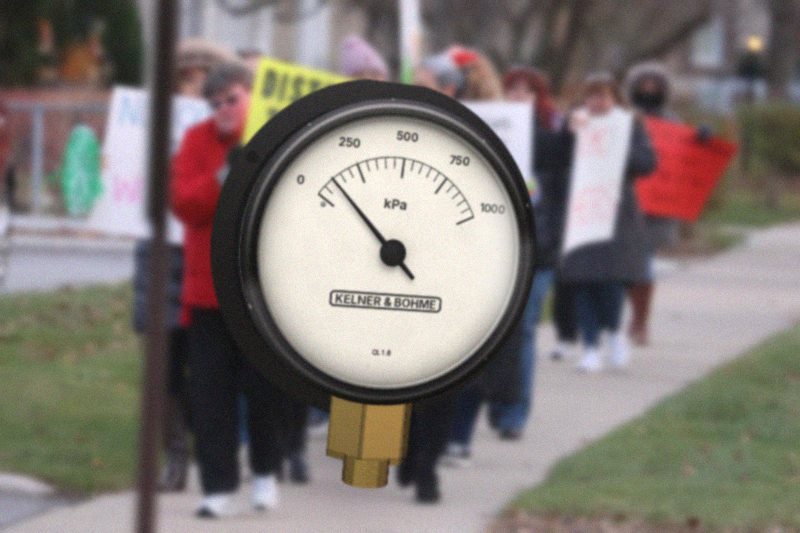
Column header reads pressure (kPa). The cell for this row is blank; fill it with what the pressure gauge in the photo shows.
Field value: 100 kPa
